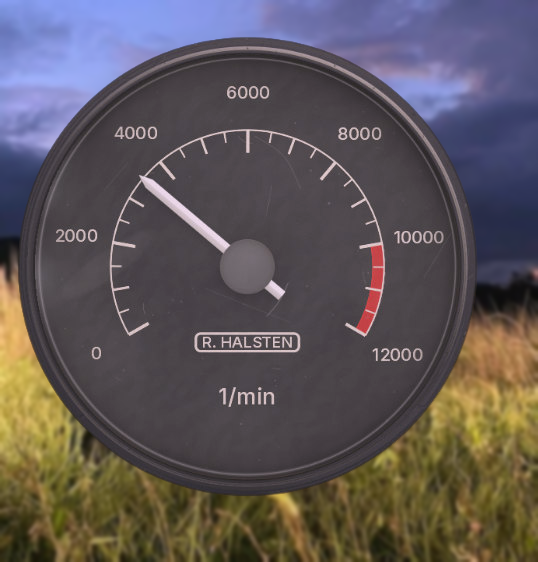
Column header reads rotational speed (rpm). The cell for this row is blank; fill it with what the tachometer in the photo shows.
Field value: 3500 rpm
